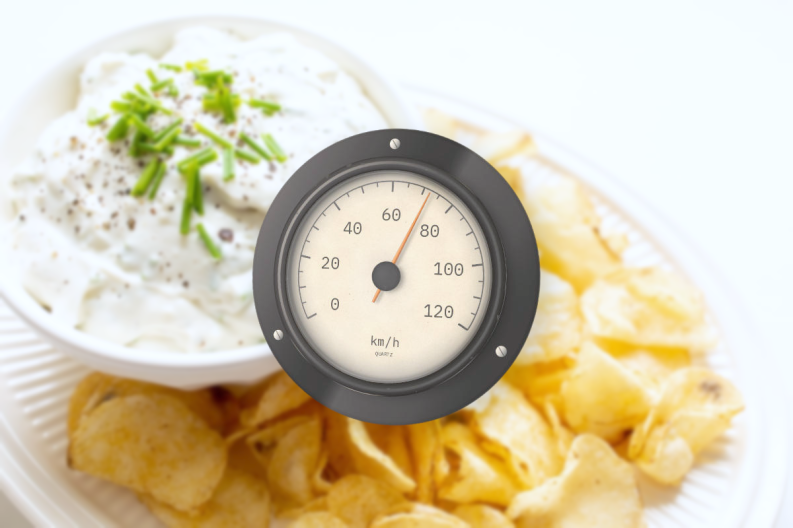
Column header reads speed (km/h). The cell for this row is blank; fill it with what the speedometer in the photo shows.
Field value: 72.5 km/h
